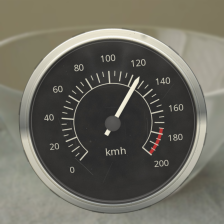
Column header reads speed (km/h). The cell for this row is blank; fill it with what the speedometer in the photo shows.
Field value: 125 km/h
